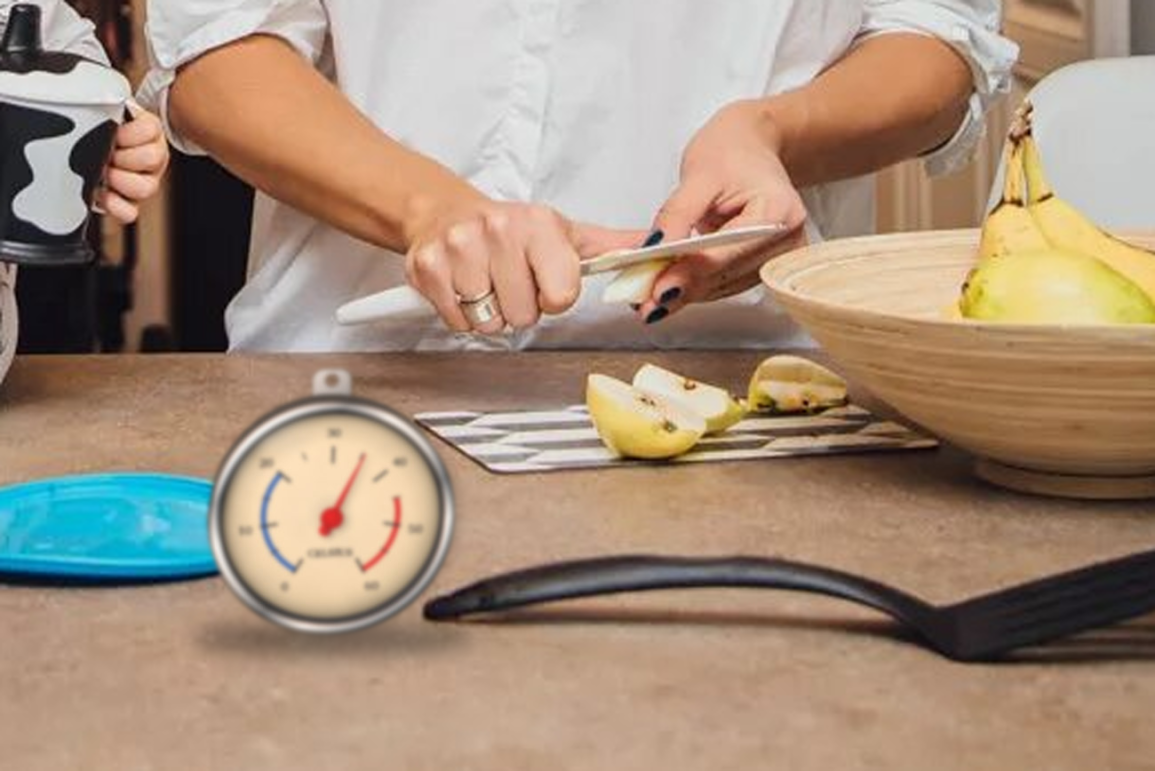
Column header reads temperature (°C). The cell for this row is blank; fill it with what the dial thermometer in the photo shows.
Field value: 35 °C
